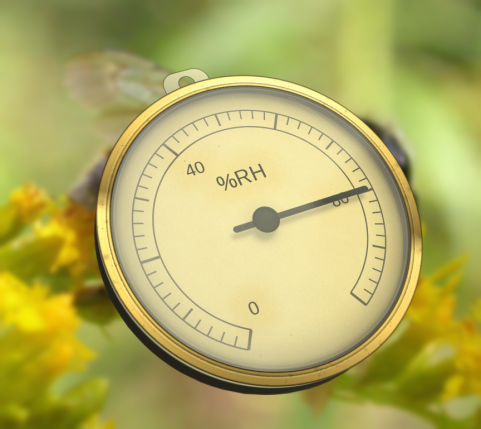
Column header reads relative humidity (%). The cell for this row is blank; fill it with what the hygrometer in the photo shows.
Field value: 80 %
